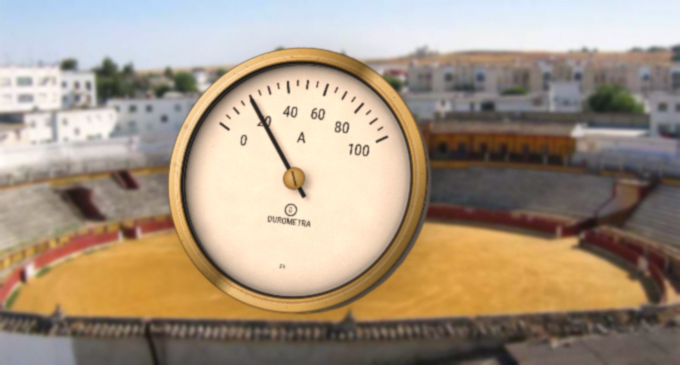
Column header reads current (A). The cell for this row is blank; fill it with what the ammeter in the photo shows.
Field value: 20 A
